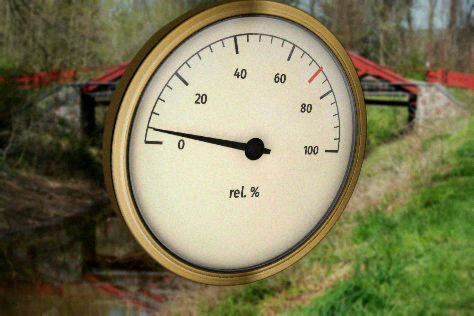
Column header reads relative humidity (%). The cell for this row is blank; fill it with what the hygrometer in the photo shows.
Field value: 4 %
